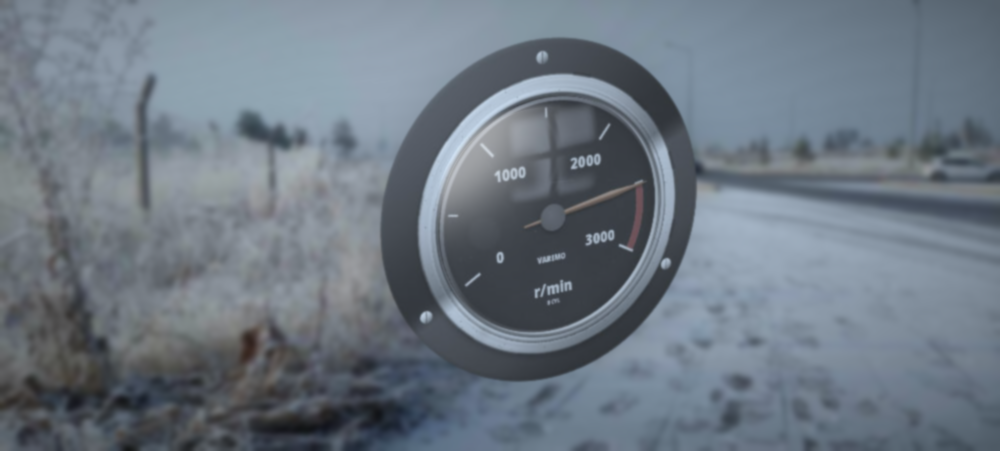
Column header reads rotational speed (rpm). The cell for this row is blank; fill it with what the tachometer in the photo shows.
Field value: 2500 rpm
